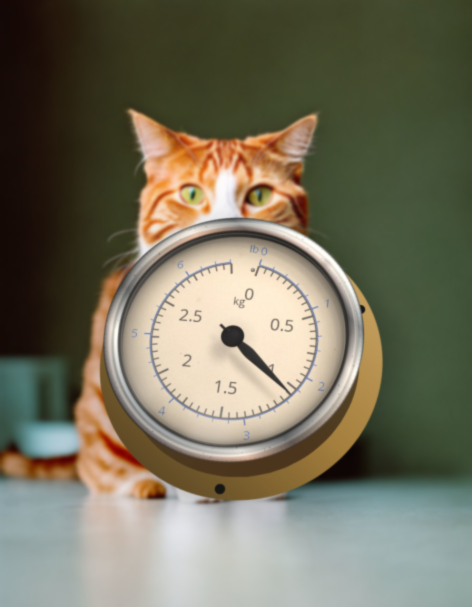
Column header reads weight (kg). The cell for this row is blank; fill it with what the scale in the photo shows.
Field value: 1.05 kg
